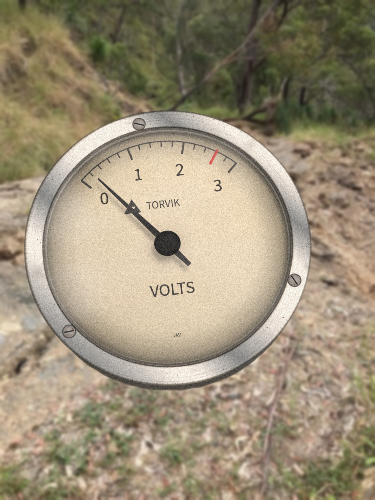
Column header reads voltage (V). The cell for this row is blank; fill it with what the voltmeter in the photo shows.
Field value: 0.2 V
